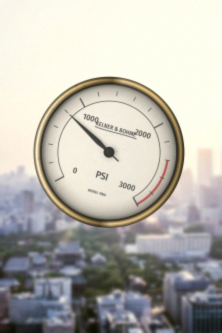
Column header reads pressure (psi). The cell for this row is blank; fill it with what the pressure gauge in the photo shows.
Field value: 800 psi
